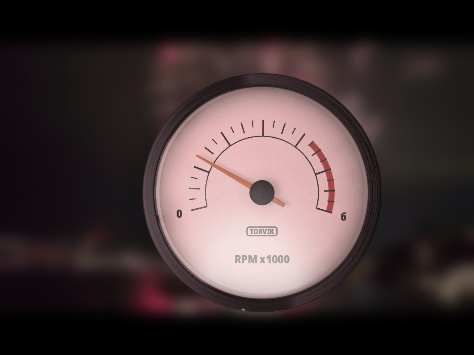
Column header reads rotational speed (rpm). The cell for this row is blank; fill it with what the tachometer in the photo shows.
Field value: 1250 rpm
